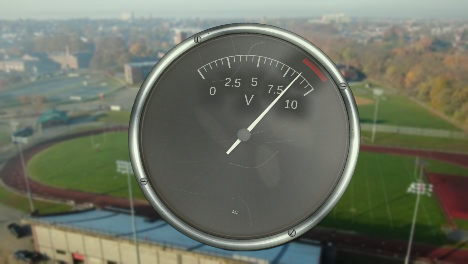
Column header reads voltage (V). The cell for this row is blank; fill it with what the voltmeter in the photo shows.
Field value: 8.5 V
